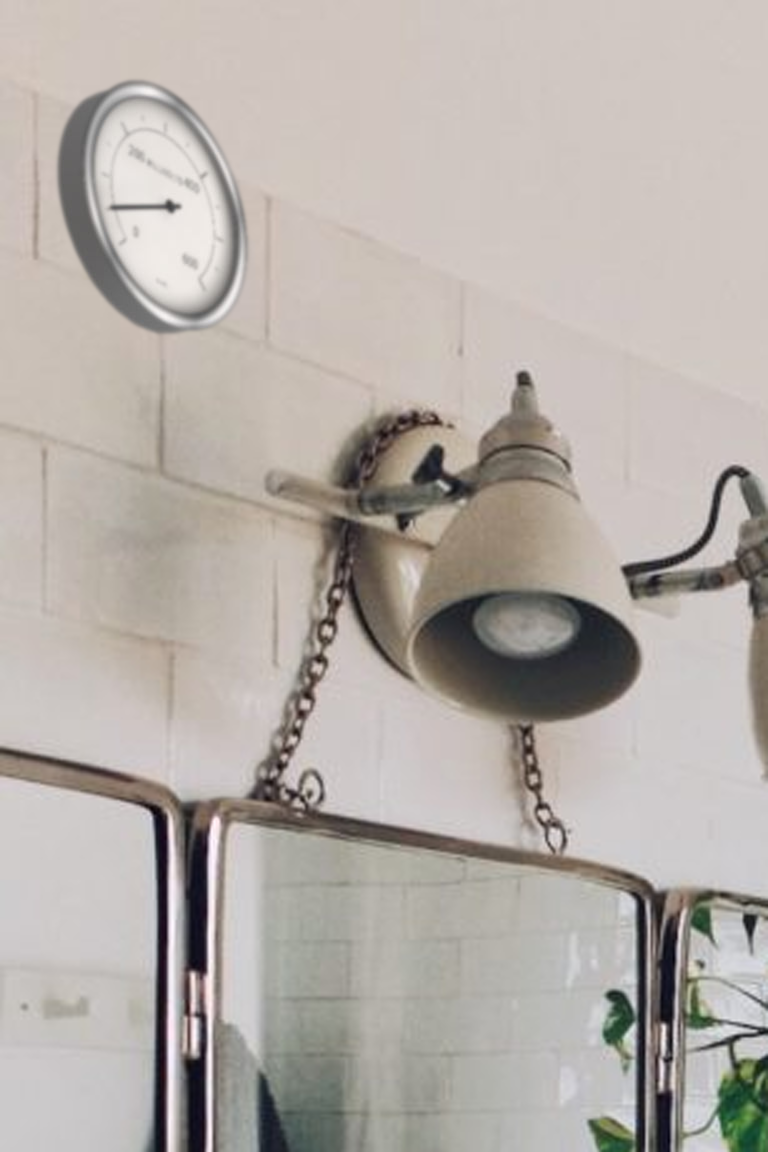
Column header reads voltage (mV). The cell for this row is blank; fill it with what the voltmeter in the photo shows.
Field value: 50 mV
